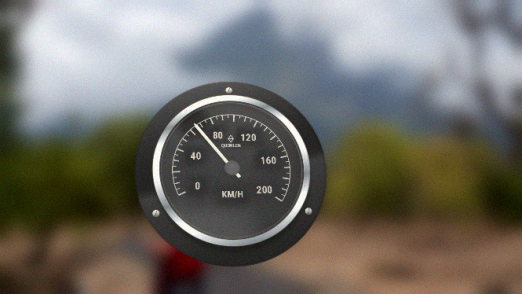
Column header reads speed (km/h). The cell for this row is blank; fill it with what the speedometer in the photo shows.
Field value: 65 km/h
